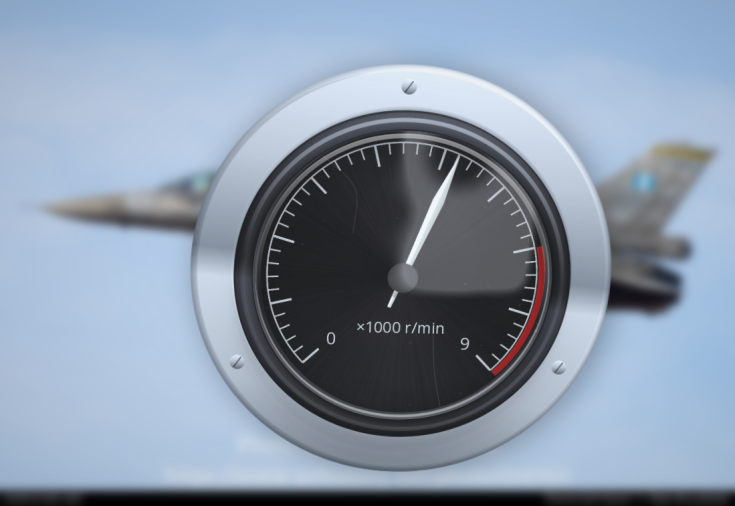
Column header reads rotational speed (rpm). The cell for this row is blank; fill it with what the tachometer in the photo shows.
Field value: 5200 rpm
